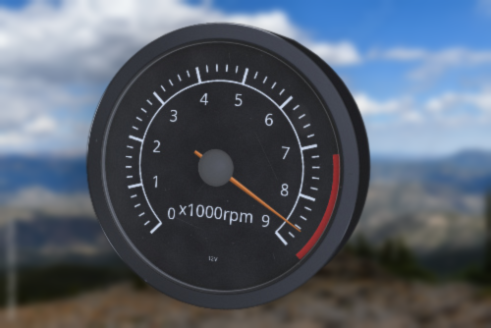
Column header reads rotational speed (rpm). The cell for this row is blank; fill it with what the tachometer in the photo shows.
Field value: 8600 rpm
